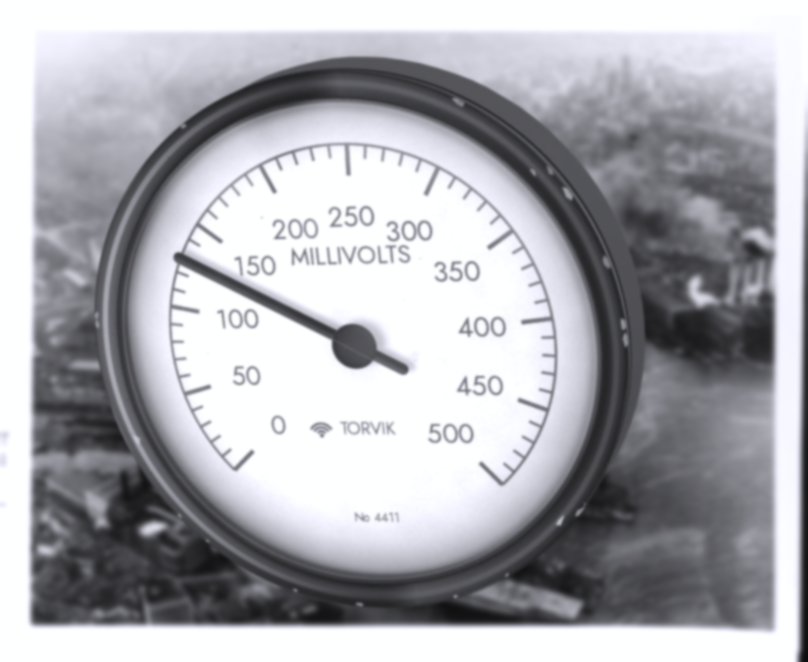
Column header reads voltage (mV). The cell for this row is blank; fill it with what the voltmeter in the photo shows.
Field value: 130 mV
